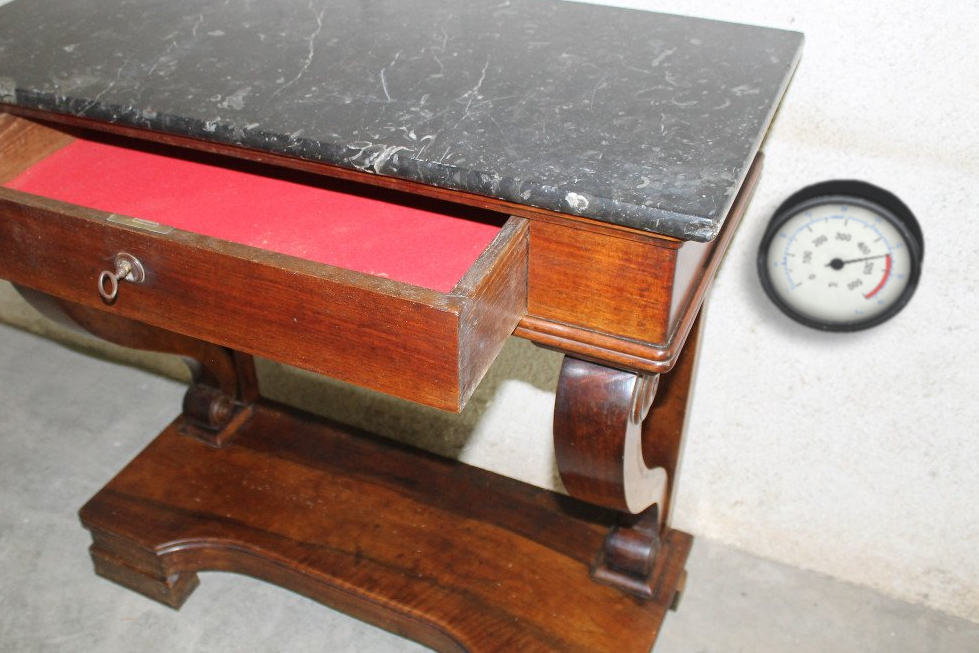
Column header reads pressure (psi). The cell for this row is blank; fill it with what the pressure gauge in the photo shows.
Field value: 450 psi
